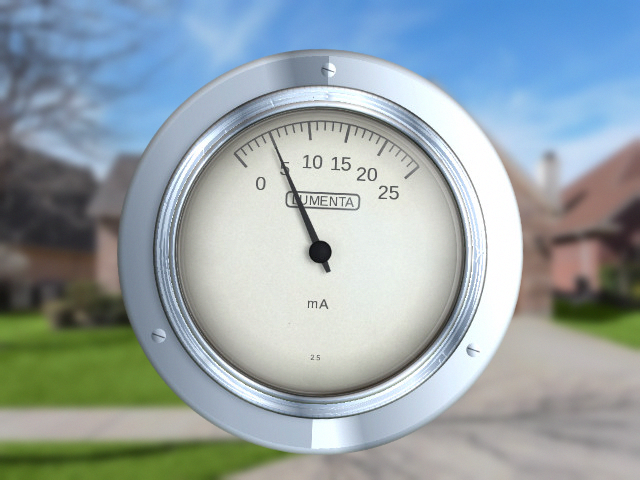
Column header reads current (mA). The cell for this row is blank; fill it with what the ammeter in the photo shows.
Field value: 5 mA
